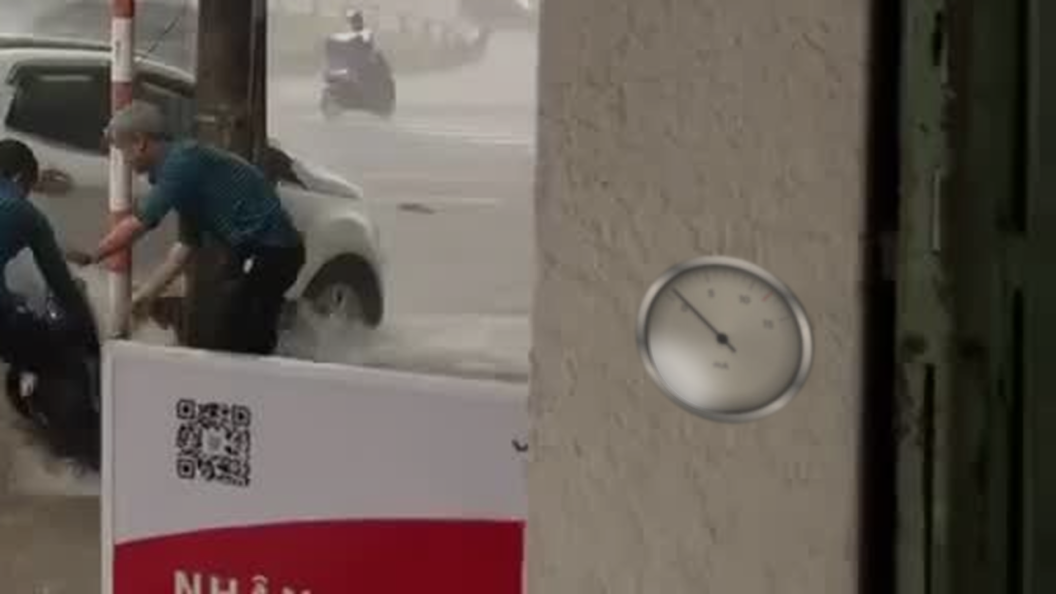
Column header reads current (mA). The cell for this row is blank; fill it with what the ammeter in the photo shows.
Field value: 1 mA
